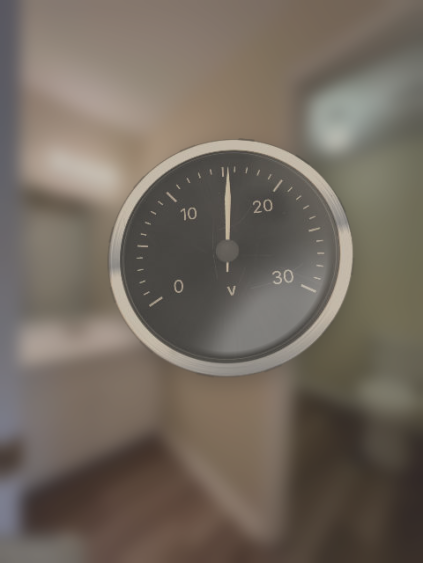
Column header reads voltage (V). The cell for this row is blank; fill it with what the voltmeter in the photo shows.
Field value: 15.5 V
